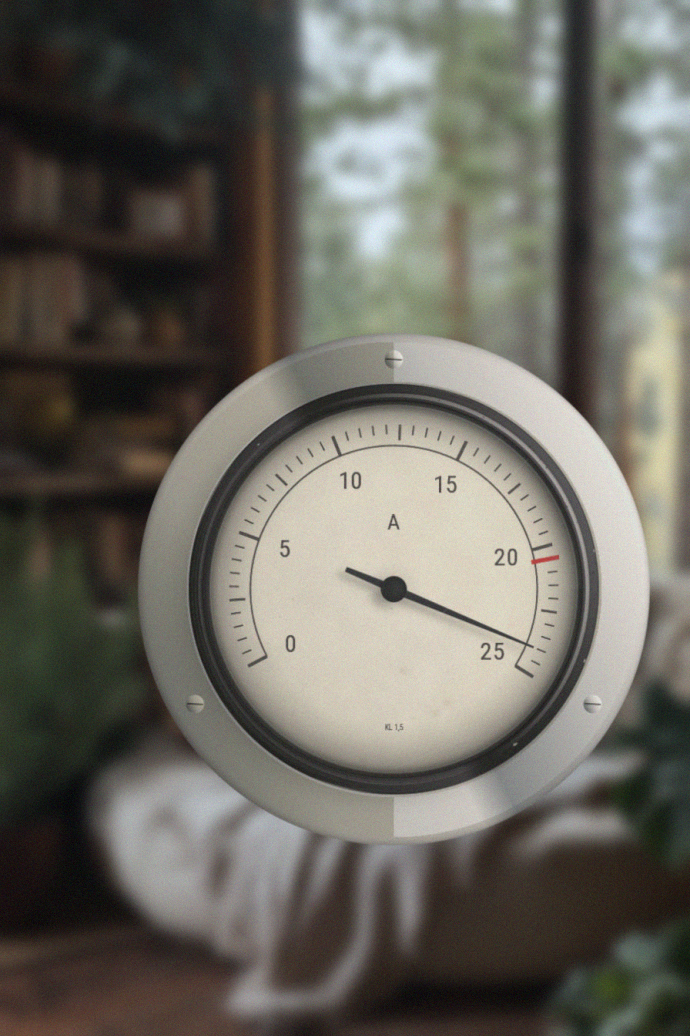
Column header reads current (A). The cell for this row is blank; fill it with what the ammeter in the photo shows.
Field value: 24 A
